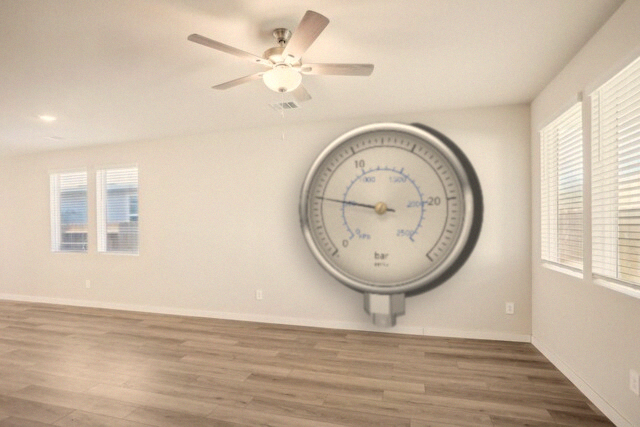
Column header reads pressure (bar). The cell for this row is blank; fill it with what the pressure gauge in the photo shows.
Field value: 5 bar
